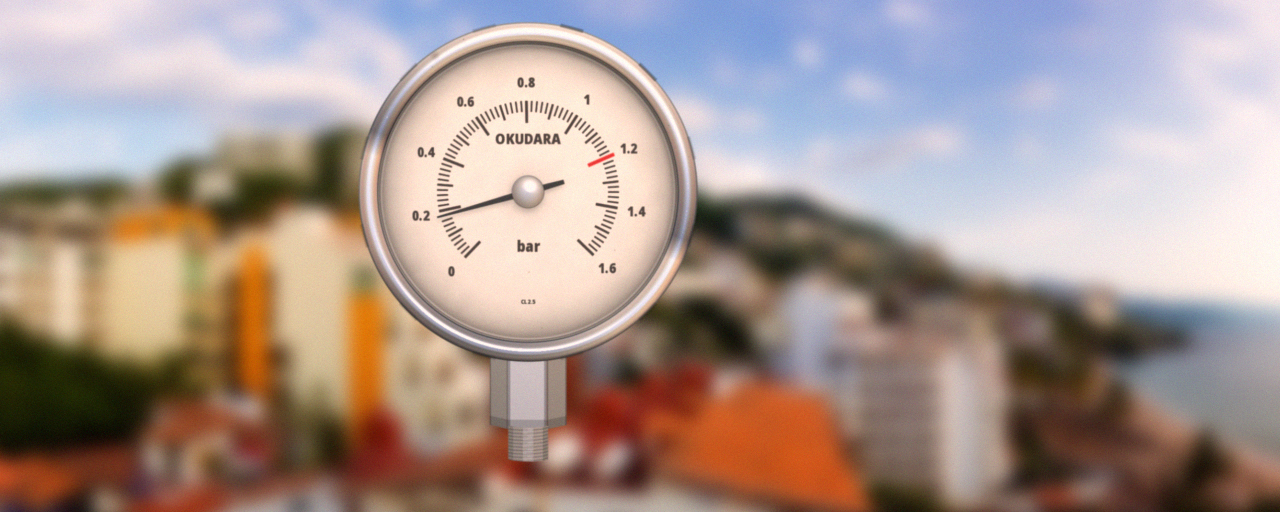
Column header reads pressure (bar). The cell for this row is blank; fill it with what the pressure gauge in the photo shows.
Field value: 0.18 bar
